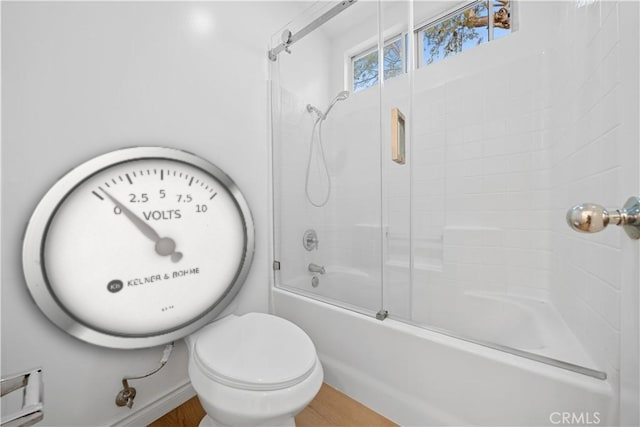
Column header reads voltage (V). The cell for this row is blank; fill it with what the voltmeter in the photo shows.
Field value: 0.5 V
